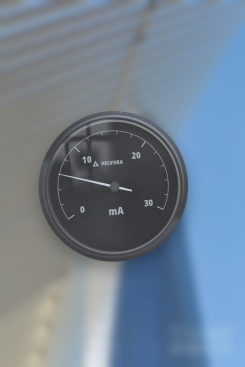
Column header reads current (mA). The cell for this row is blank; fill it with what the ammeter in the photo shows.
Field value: 6 mA
